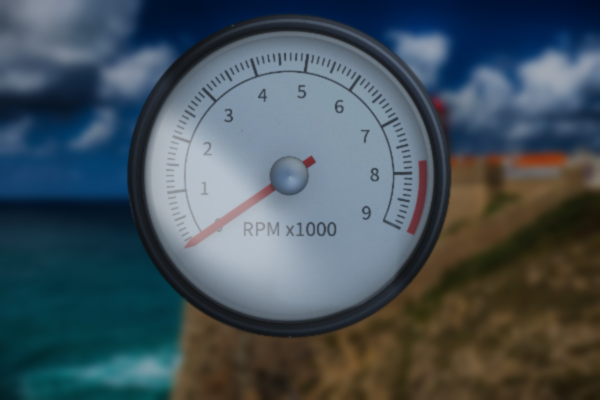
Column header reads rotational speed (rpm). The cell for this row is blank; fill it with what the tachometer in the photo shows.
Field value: 0 rpm
